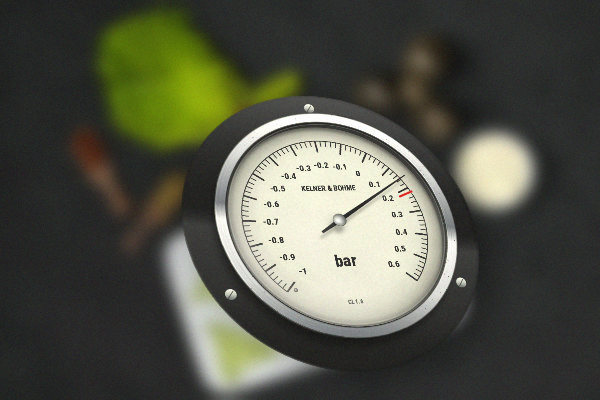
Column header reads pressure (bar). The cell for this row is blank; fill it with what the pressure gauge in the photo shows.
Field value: 0.16 bar
